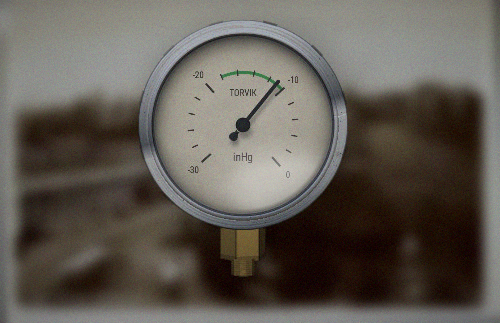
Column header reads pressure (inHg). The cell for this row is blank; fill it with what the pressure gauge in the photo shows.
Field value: -11 inHg
